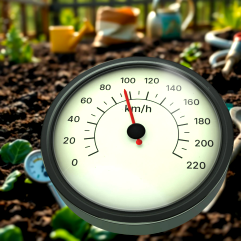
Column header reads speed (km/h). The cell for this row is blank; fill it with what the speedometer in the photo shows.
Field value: 95 km/h
